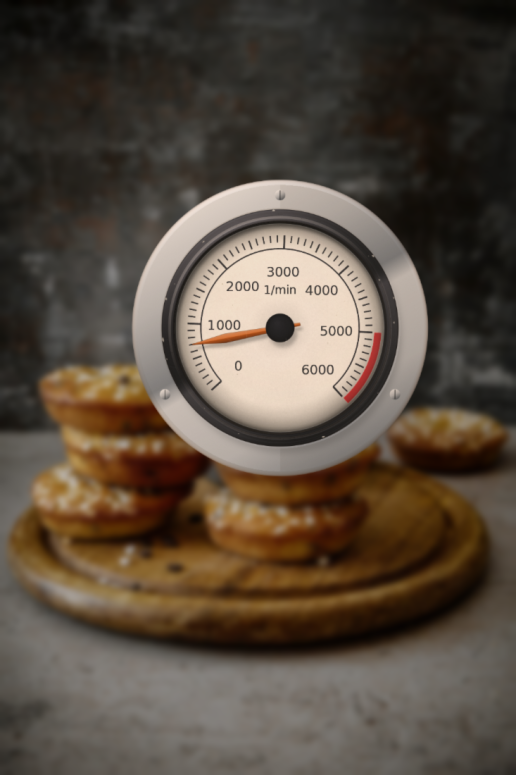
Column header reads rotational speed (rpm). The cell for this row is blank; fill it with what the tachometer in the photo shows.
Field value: 700 rpm
